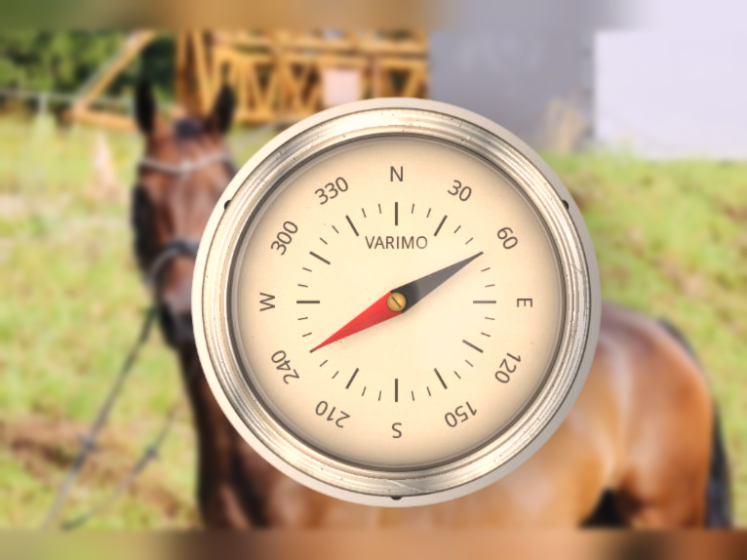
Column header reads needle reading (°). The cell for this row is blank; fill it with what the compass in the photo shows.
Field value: 240 °
